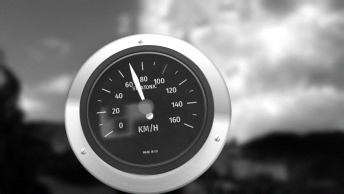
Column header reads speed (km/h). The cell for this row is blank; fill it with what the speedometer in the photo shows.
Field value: 70 km/h
